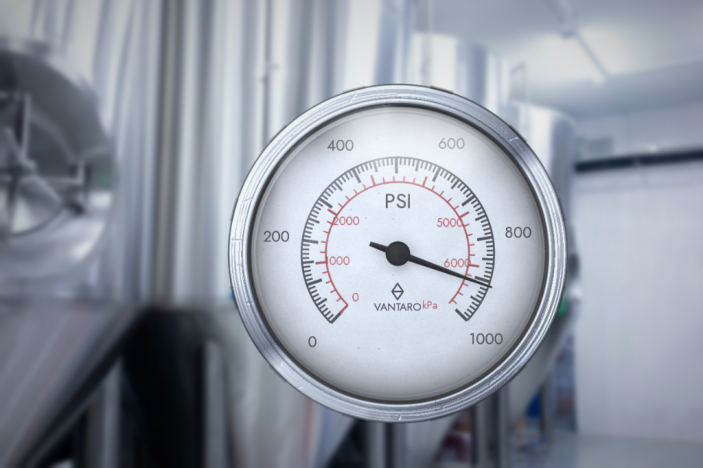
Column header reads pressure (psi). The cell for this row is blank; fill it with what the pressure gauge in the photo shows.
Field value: 910 psi
